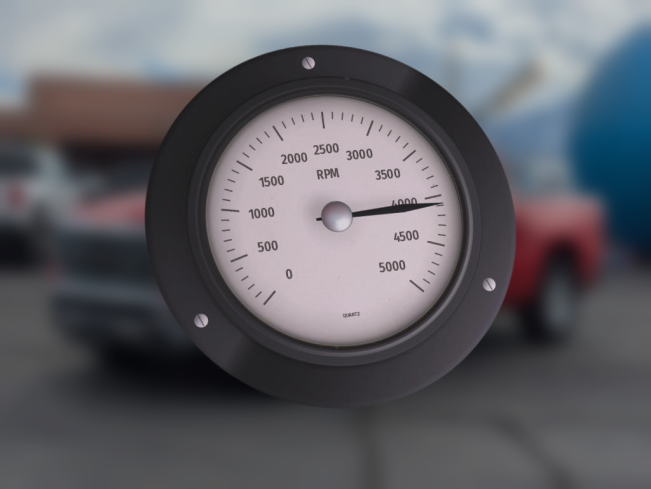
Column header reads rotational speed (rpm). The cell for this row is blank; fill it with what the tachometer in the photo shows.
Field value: 4100 rpm
